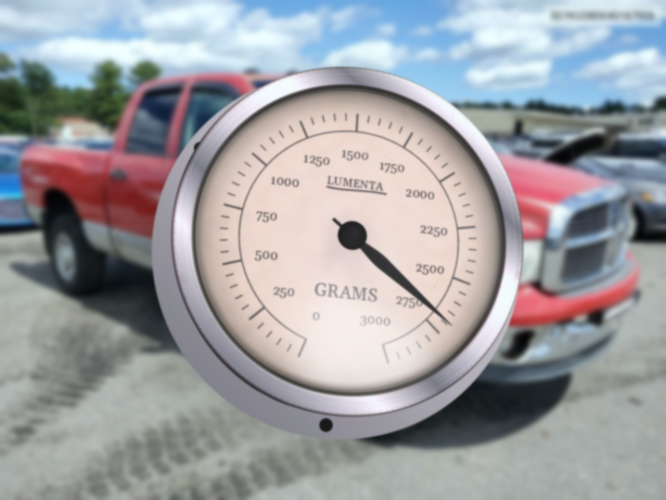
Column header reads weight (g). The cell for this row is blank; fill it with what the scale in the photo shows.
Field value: 2700 g
